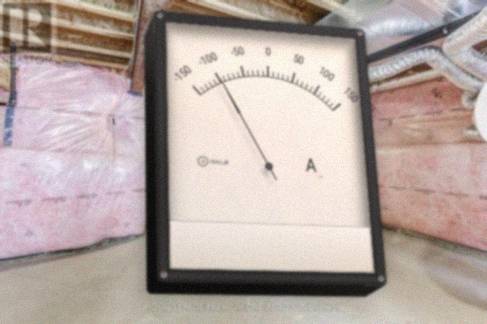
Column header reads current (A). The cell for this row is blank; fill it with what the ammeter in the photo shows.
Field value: -100 A
